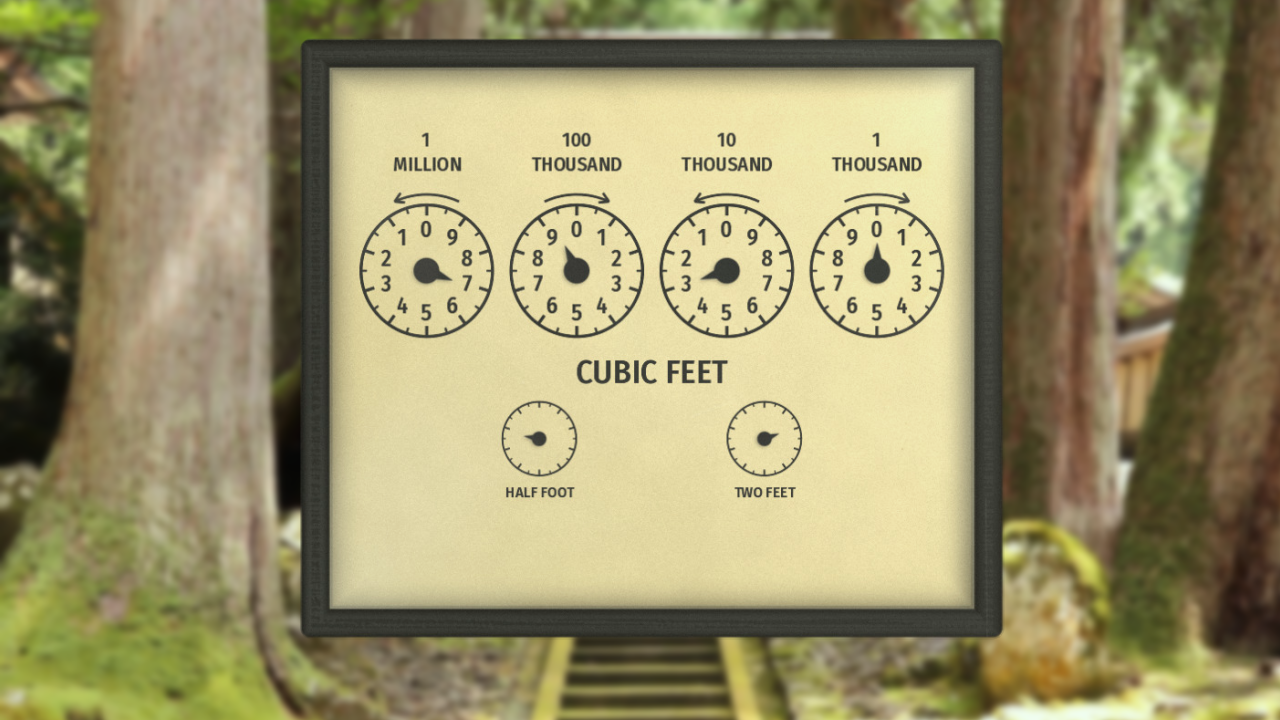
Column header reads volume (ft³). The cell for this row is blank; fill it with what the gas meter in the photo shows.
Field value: 693000 ft³
